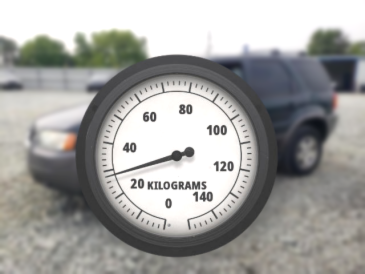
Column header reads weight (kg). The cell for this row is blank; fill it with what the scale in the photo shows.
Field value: 28 kg
